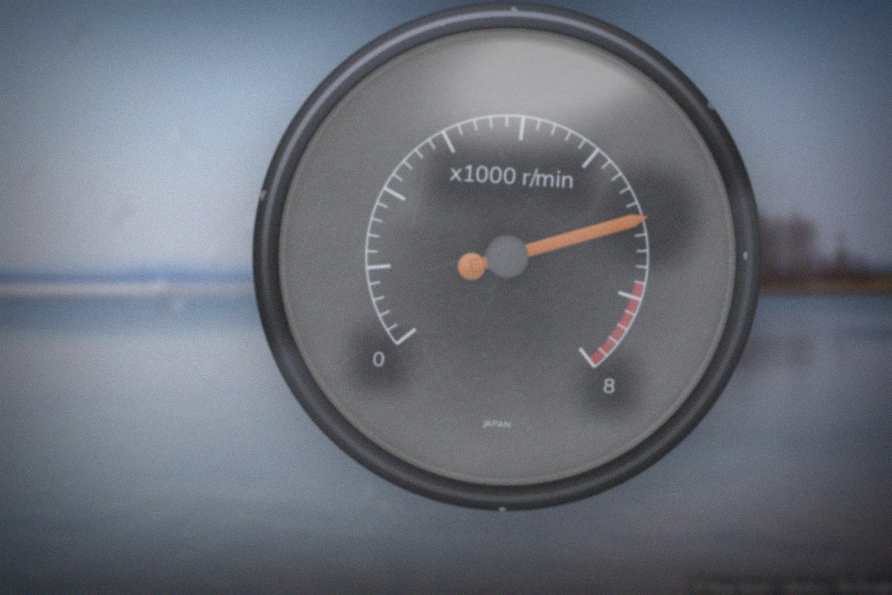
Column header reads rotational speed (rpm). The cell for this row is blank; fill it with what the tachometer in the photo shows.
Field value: 6000 rpm
